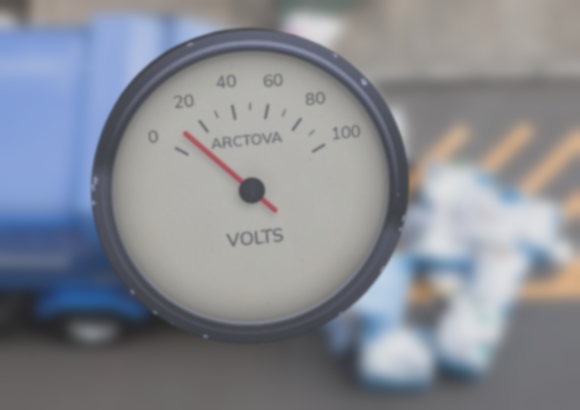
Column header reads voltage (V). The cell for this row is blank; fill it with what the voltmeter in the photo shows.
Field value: 10 V
